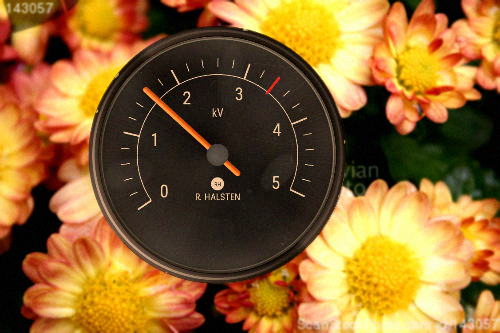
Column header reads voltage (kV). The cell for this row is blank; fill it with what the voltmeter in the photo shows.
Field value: 1.6 kV
